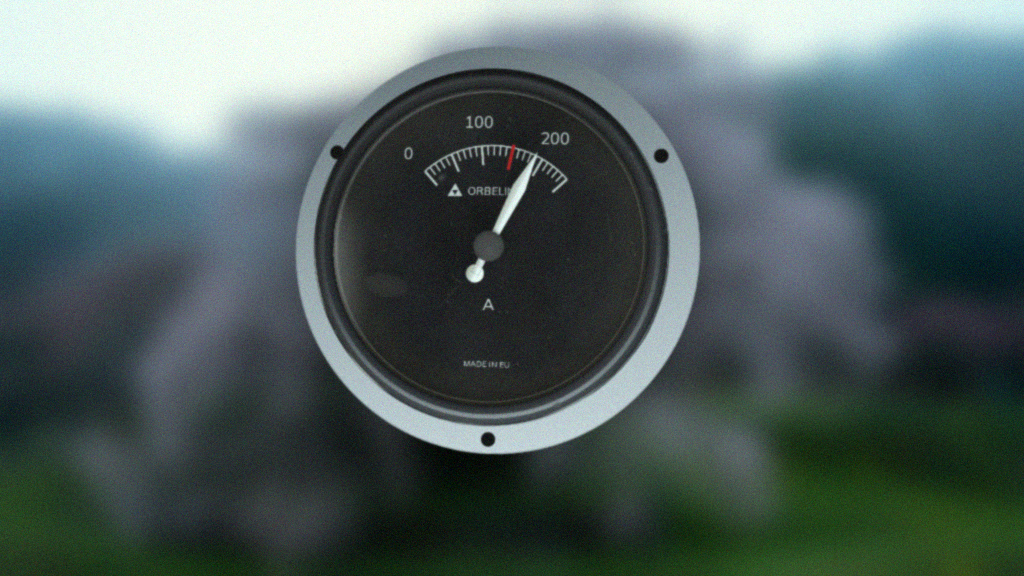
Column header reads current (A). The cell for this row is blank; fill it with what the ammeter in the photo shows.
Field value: 190 A
